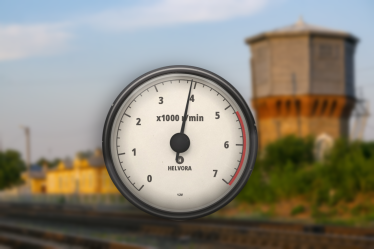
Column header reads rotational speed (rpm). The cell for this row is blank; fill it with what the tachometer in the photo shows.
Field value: 3900 rpm
